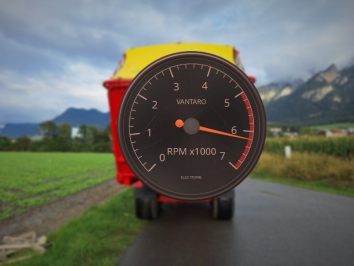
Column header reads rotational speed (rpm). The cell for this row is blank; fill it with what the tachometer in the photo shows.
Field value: 6200 rpm
